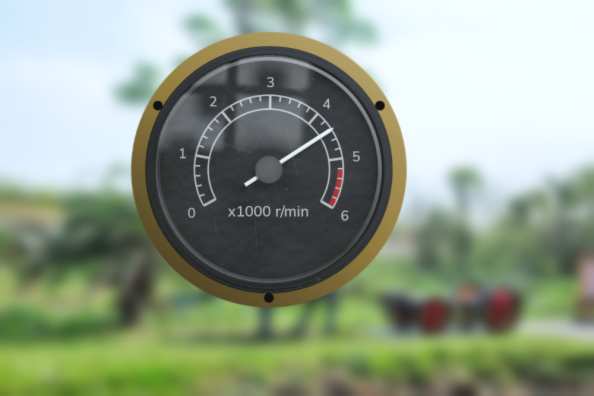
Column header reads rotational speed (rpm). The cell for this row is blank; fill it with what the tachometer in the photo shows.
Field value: 4400 rpm
